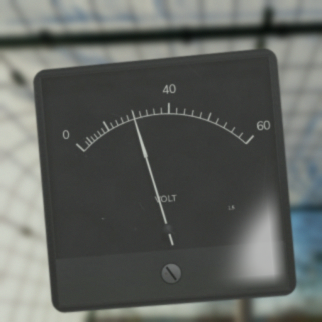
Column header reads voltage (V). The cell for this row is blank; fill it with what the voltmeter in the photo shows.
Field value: 30 V
